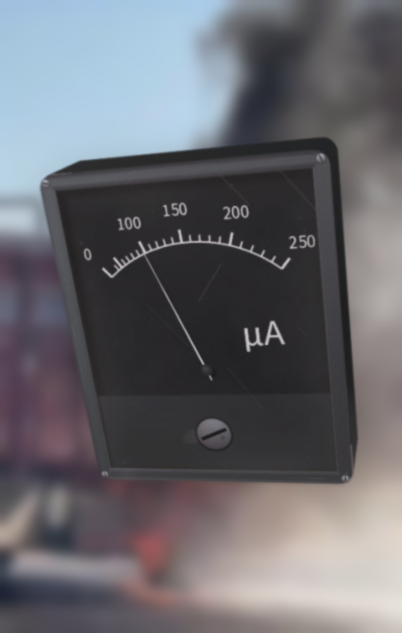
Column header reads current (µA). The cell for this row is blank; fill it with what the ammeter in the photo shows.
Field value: 100 µA
